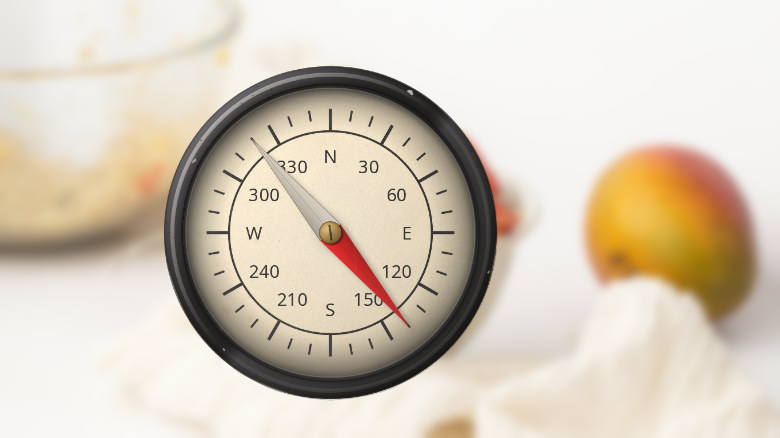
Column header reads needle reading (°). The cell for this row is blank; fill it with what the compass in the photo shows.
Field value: 140 °
